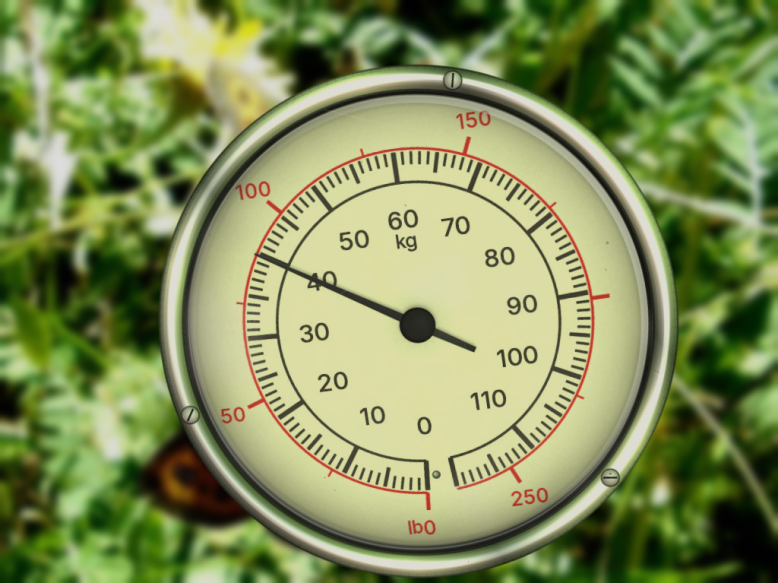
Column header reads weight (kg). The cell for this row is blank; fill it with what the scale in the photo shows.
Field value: 40 kg
